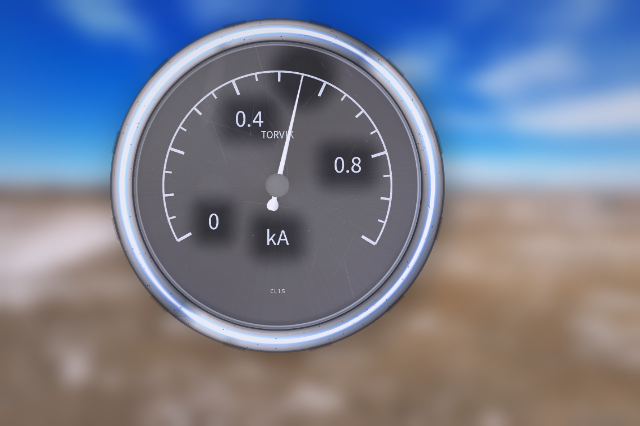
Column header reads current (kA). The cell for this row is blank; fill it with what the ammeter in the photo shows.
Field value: 0.55 kA
